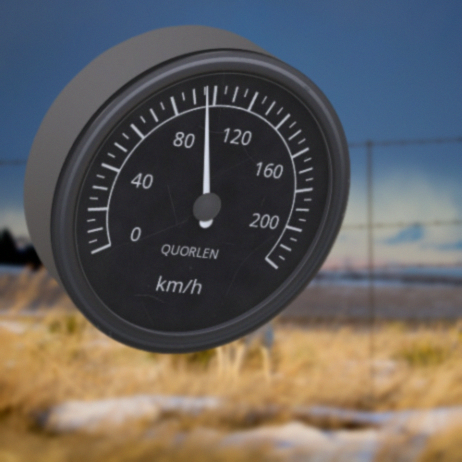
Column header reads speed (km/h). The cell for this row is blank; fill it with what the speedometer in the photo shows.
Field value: 95 km/h
